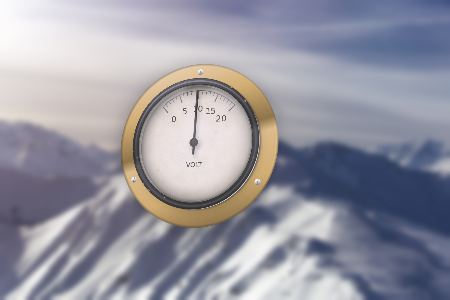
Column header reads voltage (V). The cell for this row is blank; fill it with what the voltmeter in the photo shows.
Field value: 10 V
